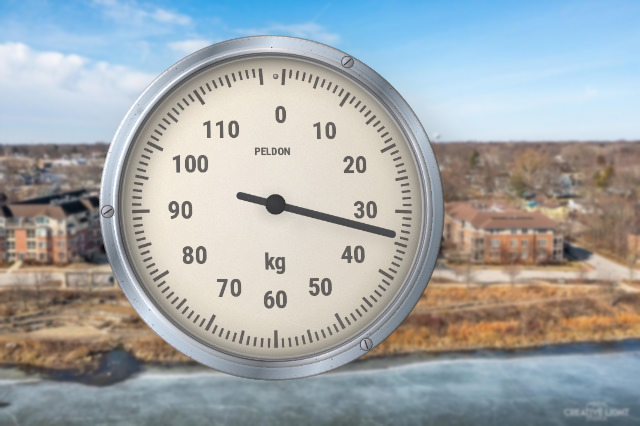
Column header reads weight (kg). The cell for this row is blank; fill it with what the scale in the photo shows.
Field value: 34 kg
